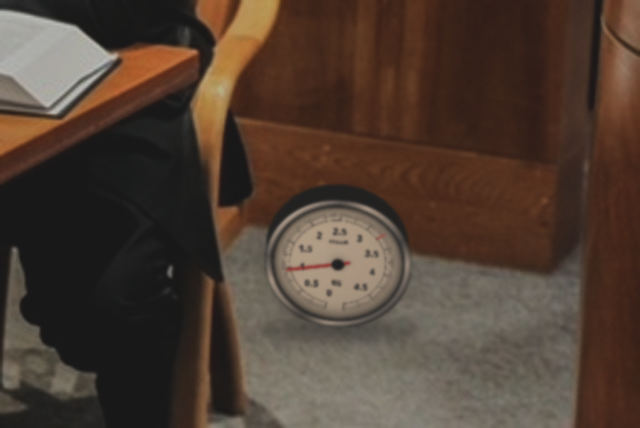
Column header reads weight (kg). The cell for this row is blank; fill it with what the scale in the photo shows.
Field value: 1 kg
